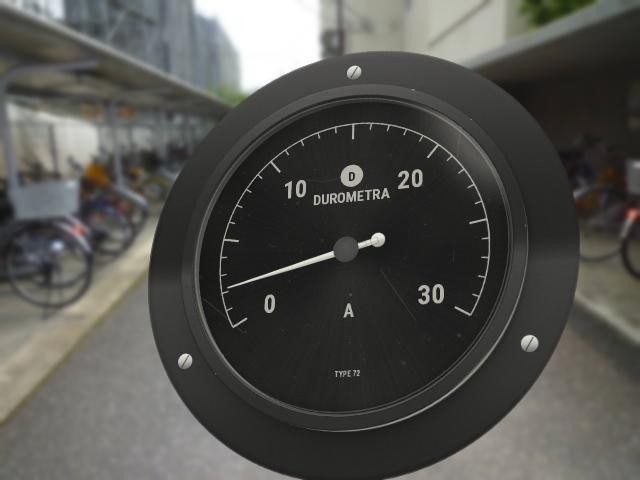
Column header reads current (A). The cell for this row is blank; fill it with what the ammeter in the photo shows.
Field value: 2 A
